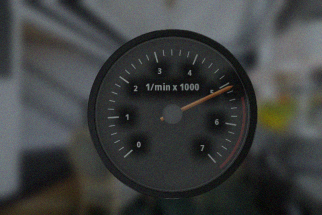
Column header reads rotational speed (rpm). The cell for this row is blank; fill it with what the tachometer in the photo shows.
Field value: 5100 rpm
